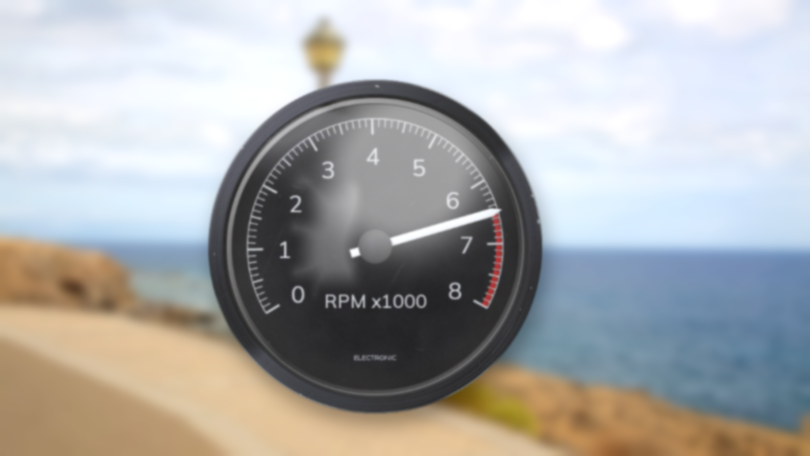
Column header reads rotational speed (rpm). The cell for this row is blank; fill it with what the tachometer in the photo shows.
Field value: 6500 rpm
